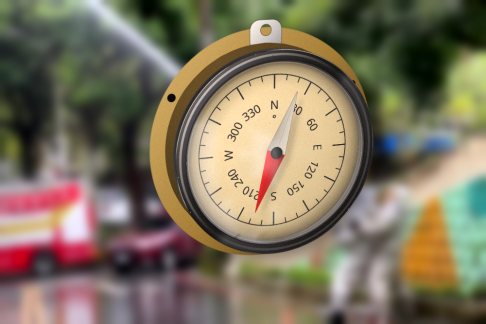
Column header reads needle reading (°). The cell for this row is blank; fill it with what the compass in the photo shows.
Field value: 200 °
